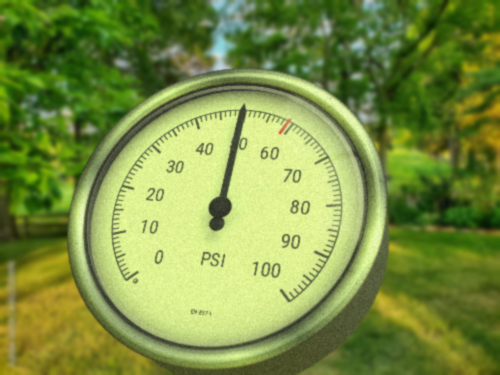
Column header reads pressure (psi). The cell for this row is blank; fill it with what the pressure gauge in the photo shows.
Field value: 50 psi
